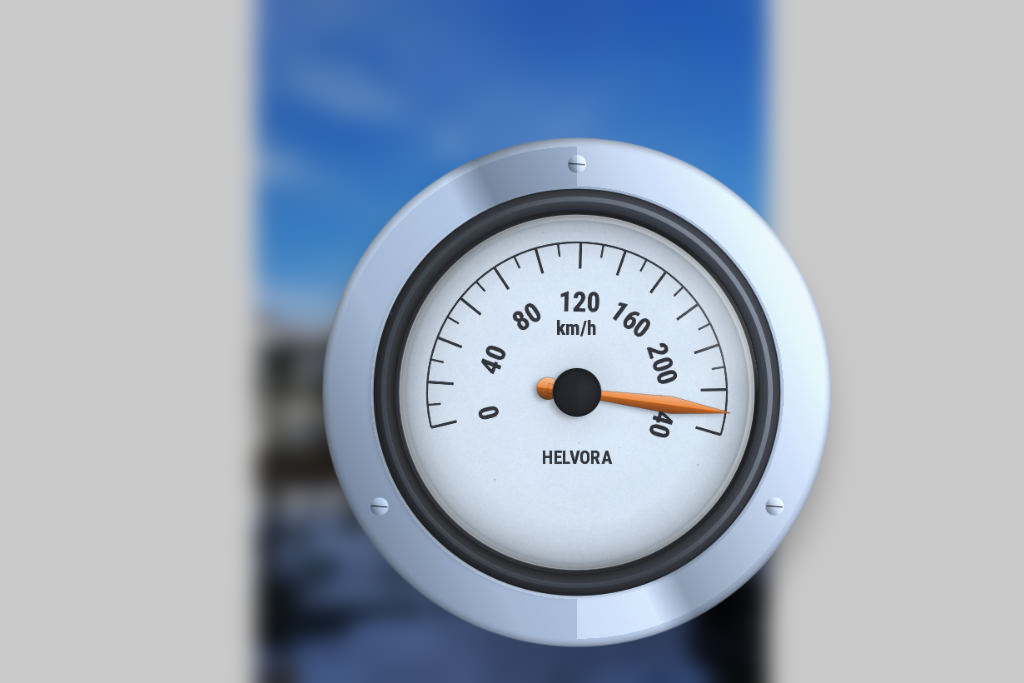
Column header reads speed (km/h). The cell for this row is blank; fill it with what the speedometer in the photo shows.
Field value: 230 km/h
